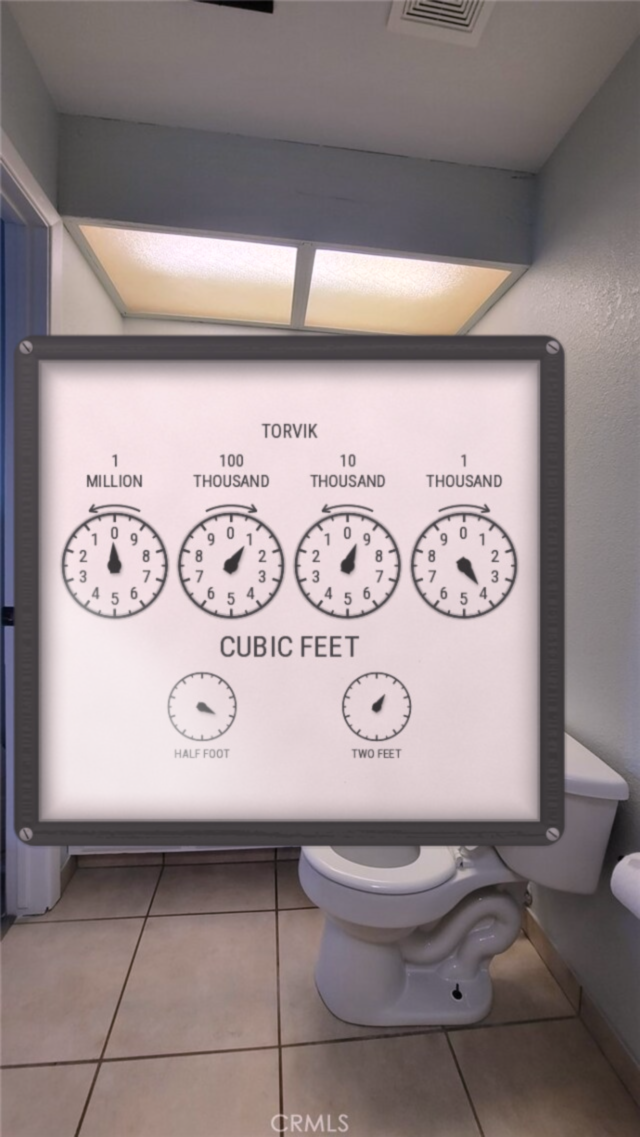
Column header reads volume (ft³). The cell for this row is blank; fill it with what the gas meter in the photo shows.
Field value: 9400 ft³
